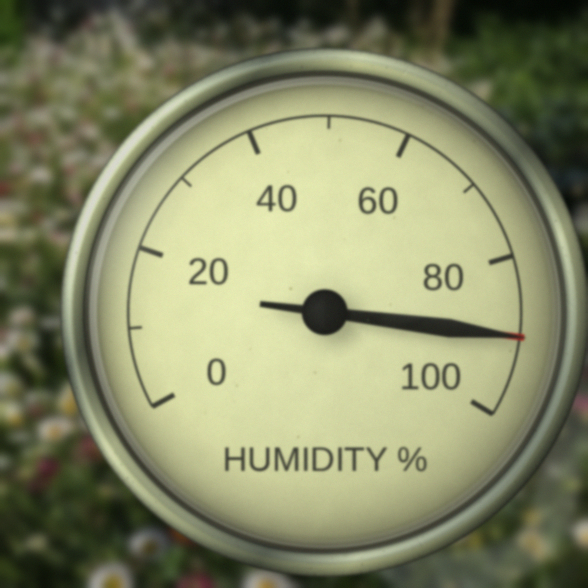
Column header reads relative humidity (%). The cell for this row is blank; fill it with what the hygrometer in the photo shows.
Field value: 90 %
